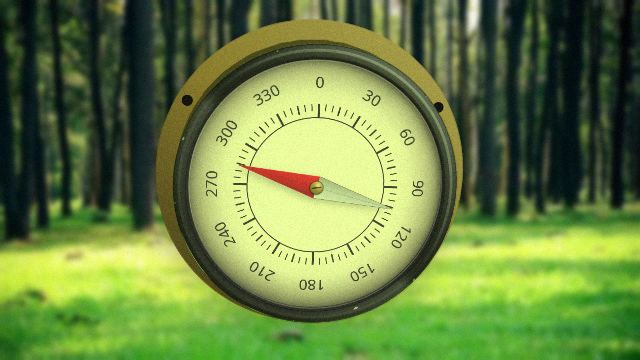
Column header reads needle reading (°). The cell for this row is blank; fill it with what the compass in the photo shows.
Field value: 285 °
